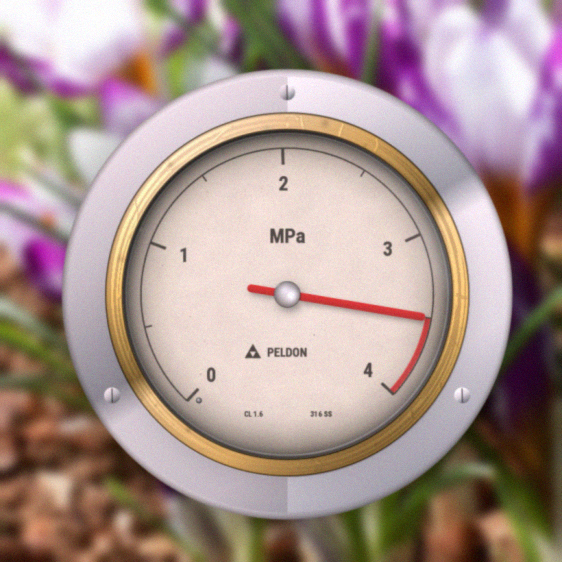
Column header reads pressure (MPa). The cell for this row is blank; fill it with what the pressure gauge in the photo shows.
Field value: 3.5 MPa
